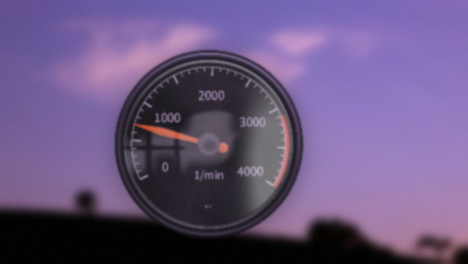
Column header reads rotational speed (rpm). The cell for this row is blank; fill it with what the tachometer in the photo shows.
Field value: 700 rpm
